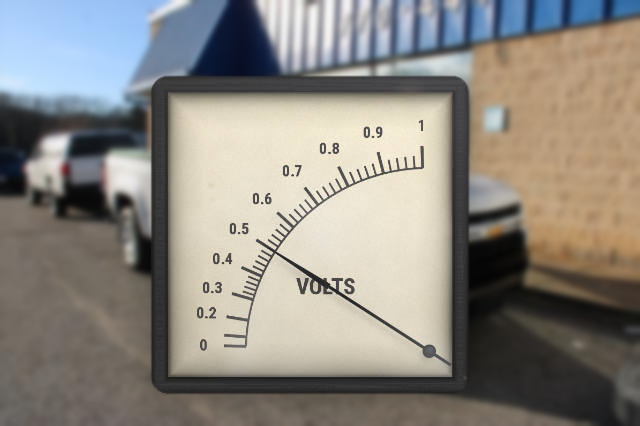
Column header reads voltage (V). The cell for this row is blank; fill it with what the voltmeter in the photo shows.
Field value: 0.5 V
